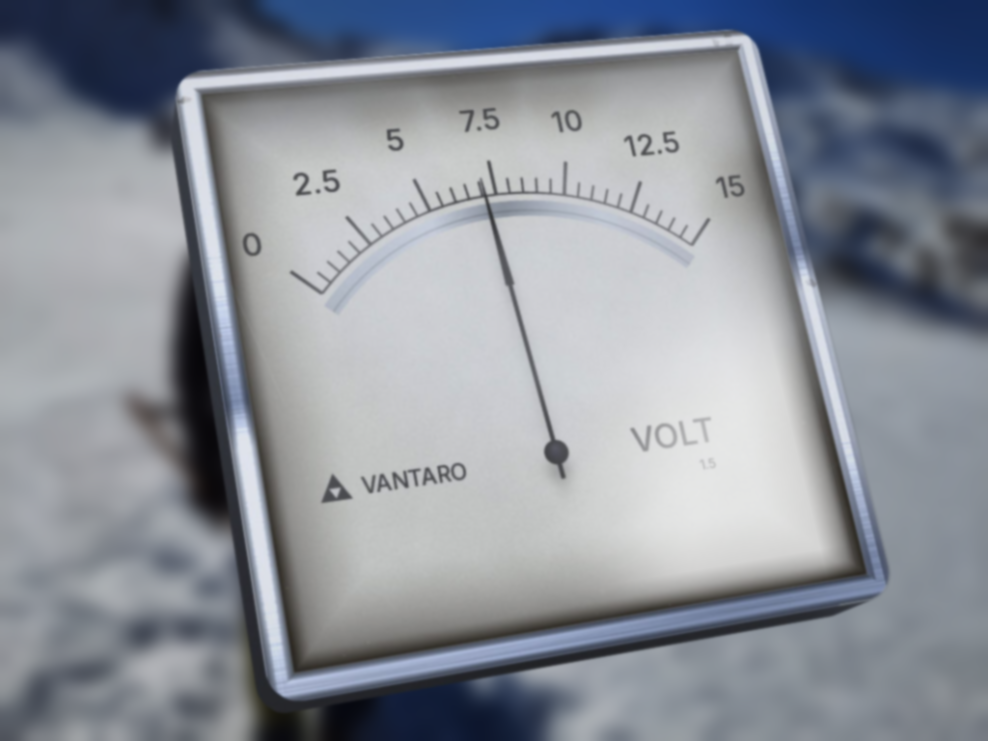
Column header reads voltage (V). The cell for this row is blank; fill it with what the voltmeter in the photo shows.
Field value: 7 V
